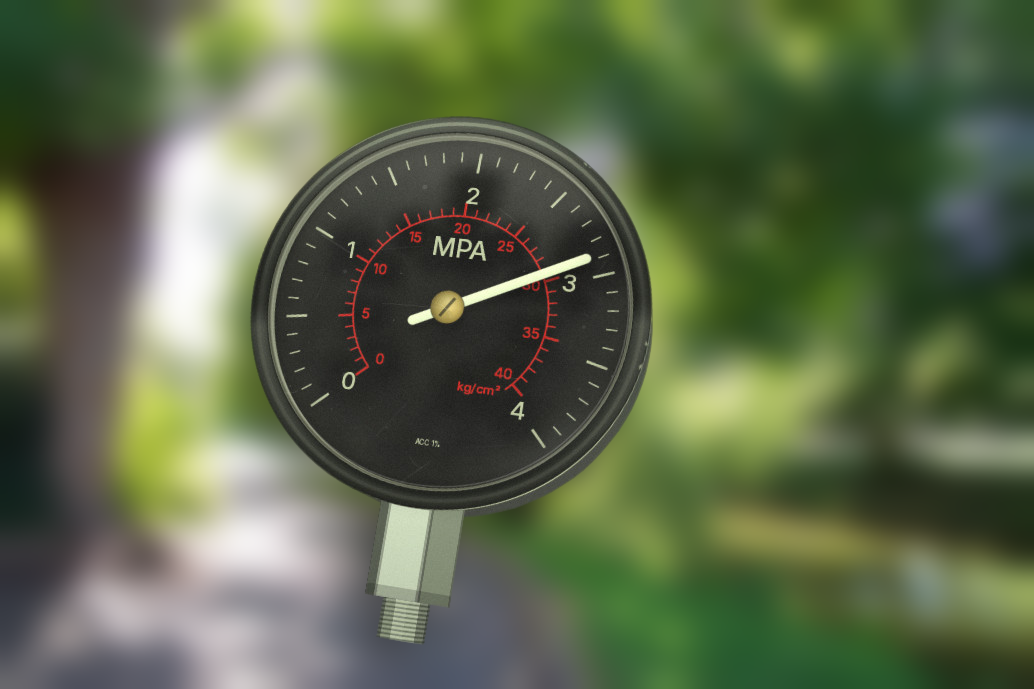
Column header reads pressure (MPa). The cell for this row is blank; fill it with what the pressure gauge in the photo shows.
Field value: 2.9 MPa
